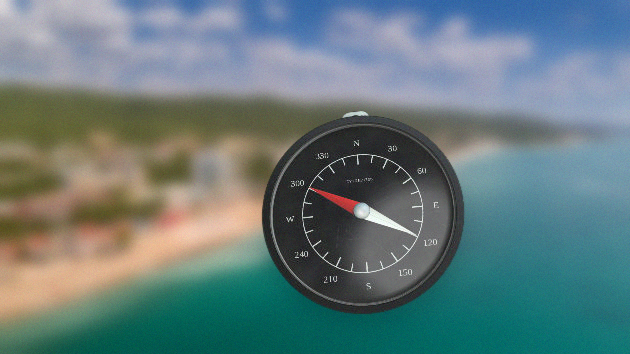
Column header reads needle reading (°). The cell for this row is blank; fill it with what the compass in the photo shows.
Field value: 300 °
